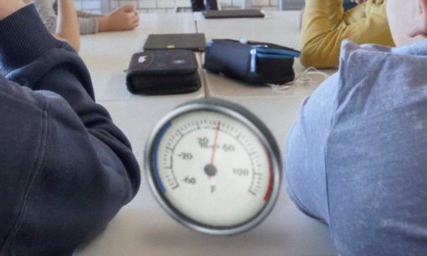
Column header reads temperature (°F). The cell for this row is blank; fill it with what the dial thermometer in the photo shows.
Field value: 40 °F
